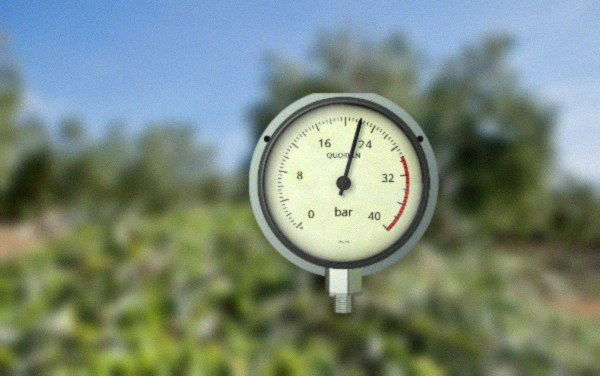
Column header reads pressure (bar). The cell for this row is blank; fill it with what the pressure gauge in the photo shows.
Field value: 22 bar
